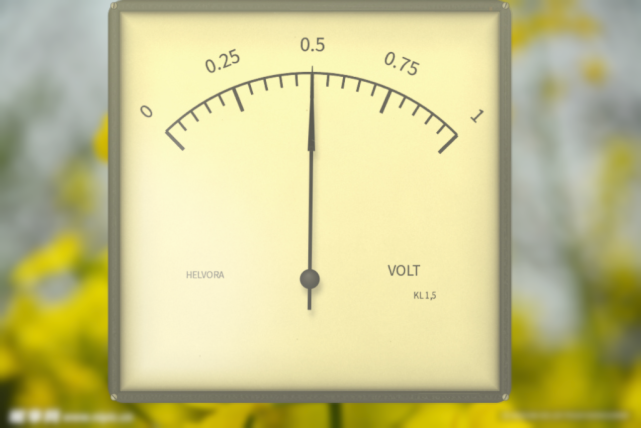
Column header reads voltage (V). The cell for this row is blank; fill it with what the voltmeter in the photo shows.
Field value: 0.5 V
